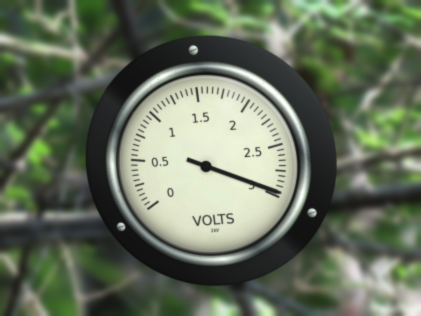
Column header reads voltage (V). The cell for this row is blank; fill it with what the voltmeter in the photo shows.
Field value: 2.95 V
